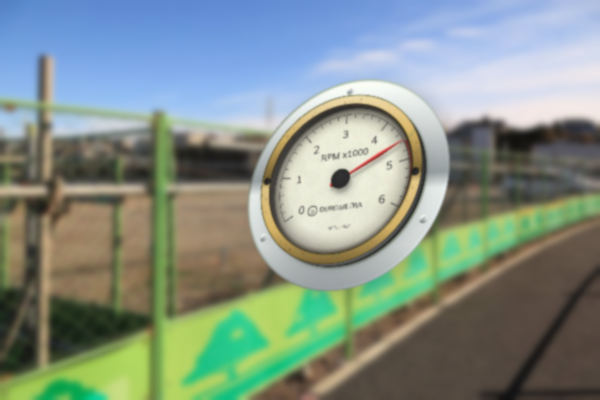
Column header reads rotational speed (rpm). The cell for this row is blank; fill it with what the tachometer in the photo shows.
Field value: 4600 rpm
